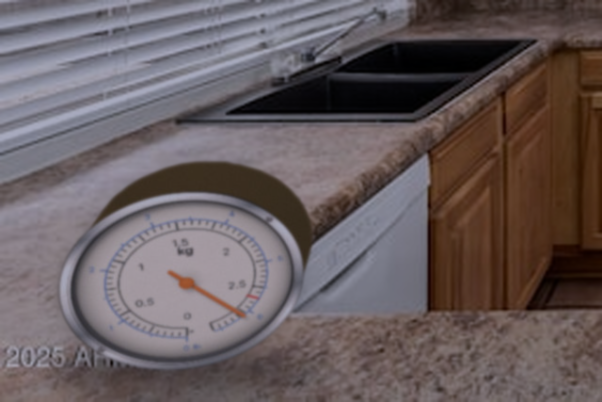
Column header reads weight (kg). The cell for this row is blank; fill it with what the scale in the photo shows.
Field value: 2.75 kg
